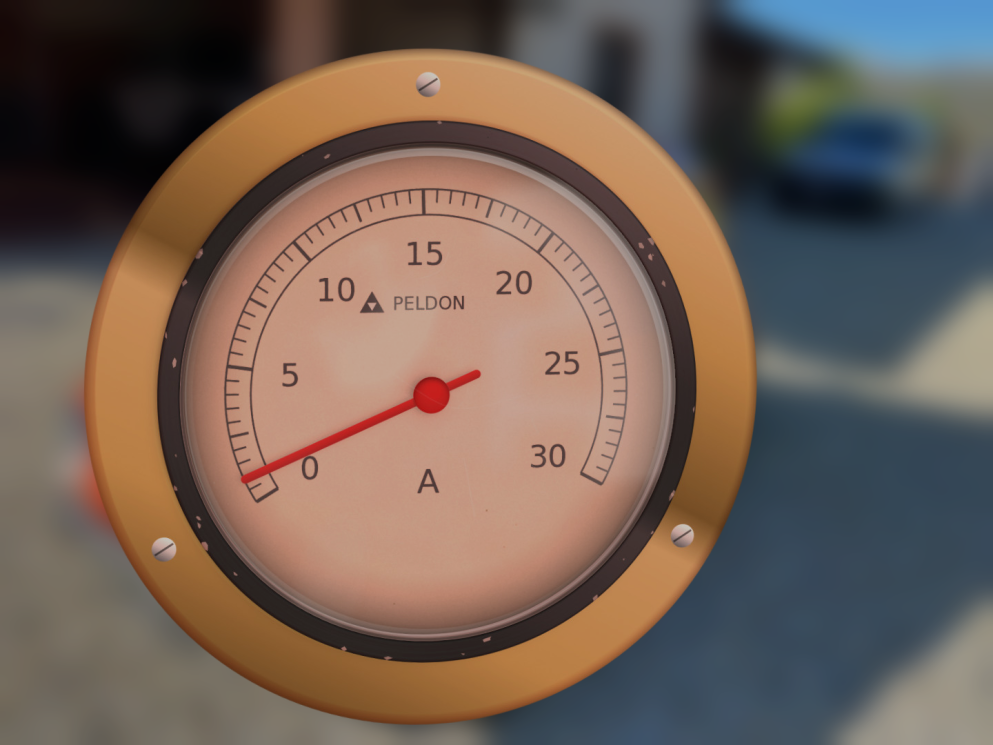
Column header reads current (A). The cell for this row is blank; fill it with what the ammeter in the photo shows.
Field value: 1 A
